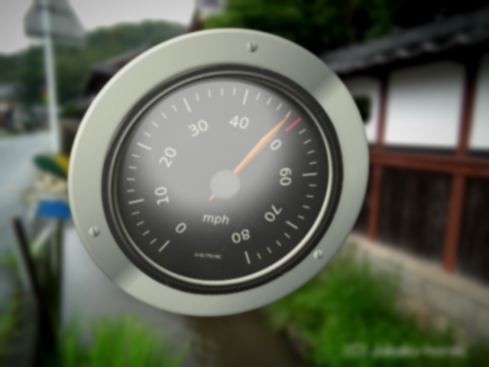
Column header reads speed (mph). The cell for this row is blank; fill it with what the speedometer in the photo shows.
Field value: 48 mph
